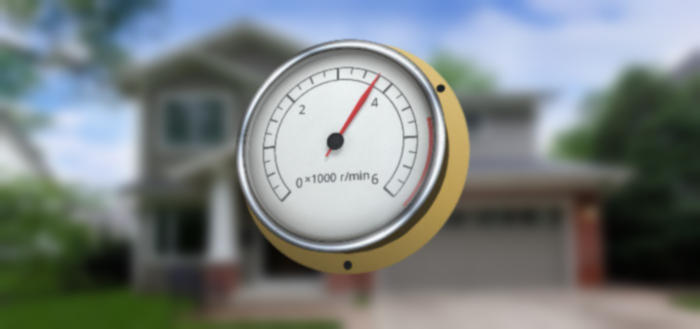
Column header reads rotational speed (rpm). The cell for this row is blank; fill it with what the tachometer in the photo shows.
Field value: 3750 rpm
